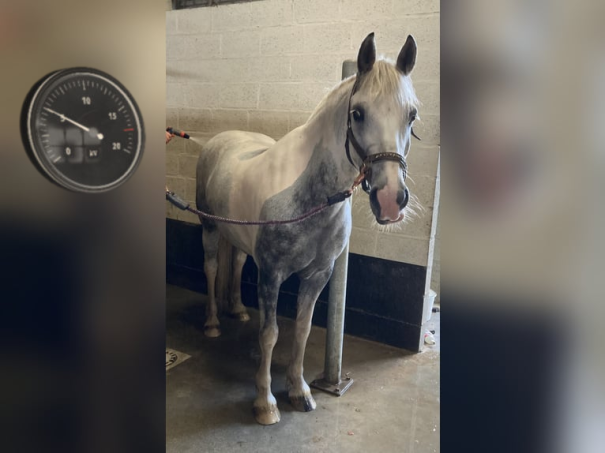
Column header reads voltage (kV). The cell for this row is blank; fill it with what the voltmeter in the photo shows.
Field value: 5 kV
